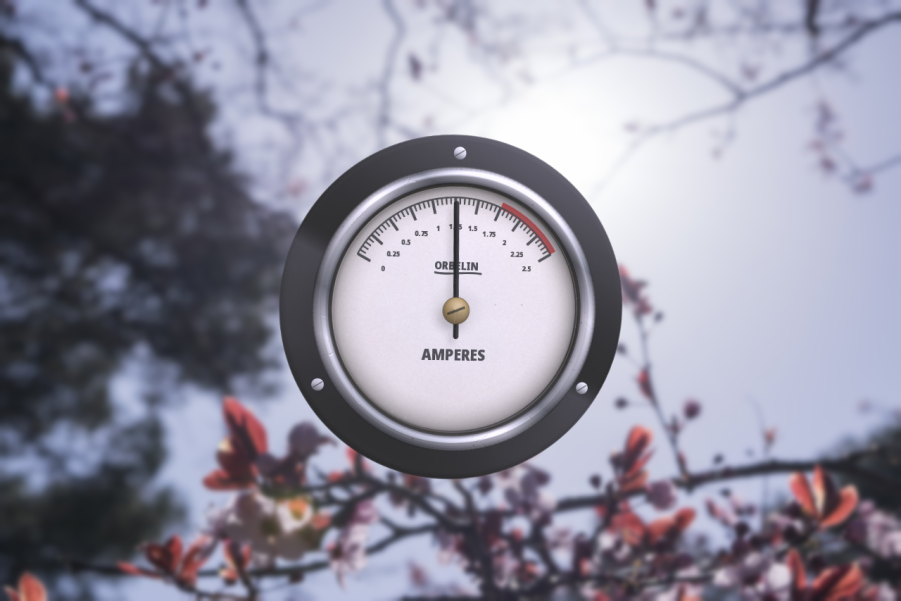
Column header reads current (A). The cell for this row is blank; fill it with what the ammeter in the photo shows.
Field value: 1.25 A
